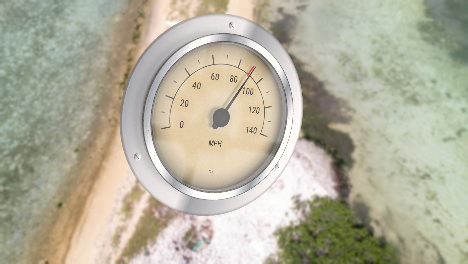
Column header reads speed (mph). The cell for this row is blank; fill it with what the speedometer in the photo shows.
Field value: 90 mph
